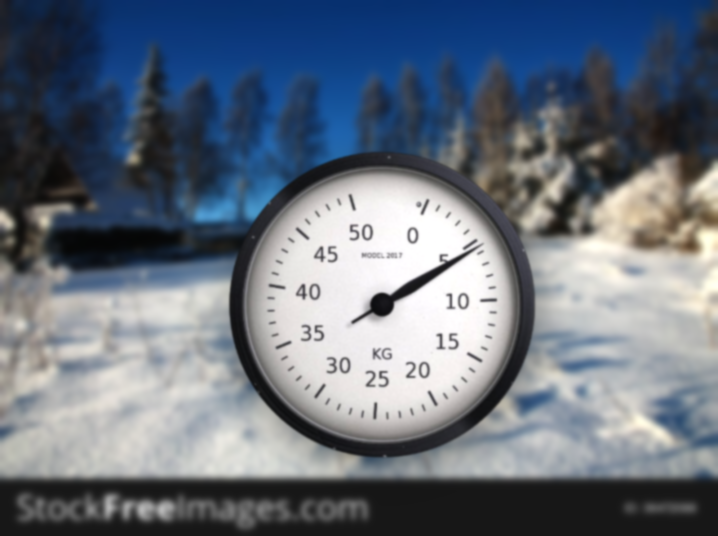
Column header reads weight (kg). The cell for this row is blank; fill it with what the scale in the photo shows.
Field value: 5.5 kg
